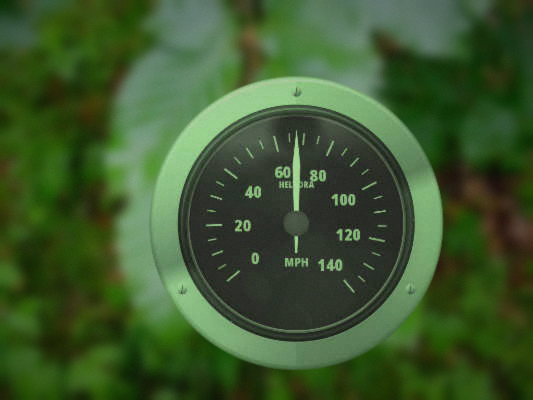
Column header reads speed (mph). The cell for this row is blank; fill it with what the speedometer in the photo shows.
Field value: 67.5 mph
